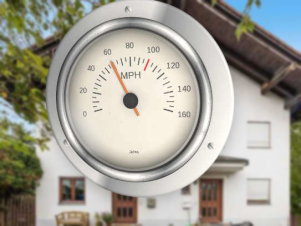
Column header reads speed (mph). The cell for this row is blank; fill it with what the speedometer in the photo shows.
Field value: 60 mph
